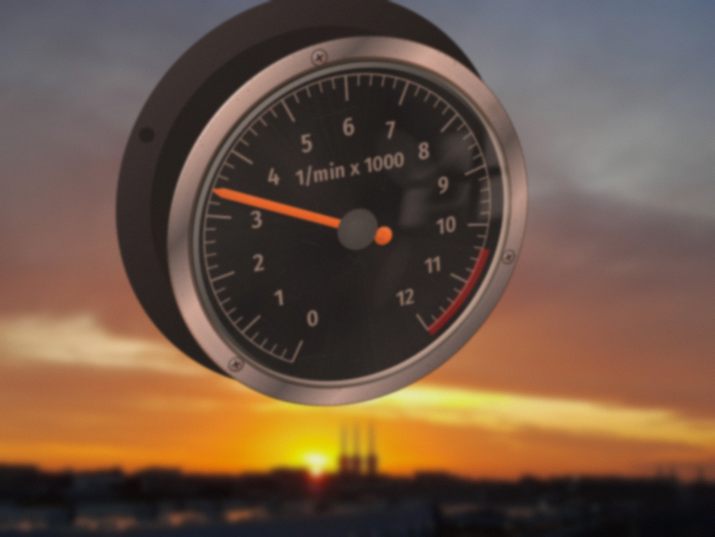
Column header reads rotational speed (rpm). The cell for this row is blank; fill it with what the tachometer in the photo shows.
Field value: 3400 rpm
